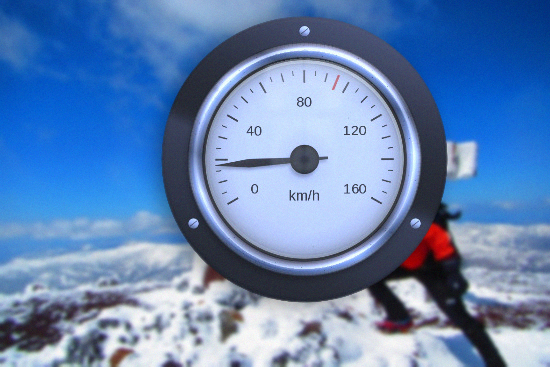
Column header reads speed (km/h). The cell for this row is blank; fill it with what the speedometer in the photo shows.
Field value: 17.5 km/h
